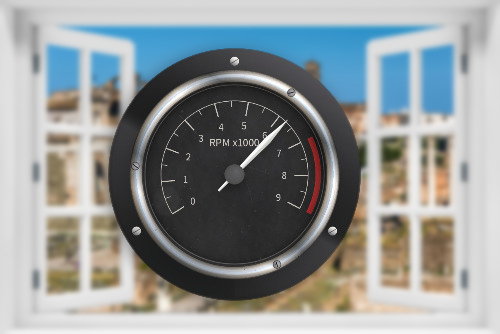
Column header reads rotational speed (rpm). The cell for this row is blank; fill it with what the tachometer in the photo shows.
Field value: 6250 rpm
